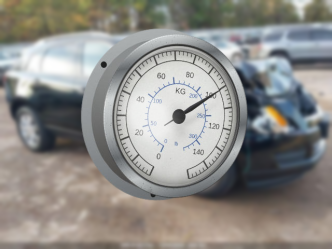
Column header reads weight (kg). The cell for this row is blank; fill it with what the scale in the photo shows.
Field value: 100 kg
